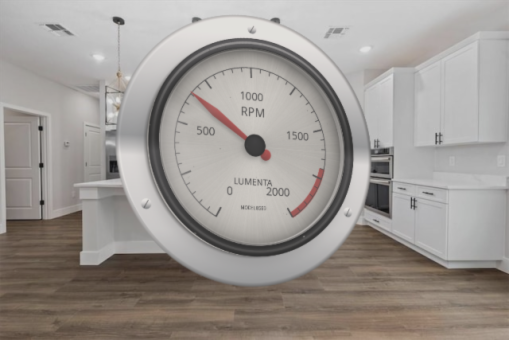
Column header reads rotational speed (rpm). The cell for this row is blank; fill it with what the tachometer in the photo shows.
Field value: 650 rpm
